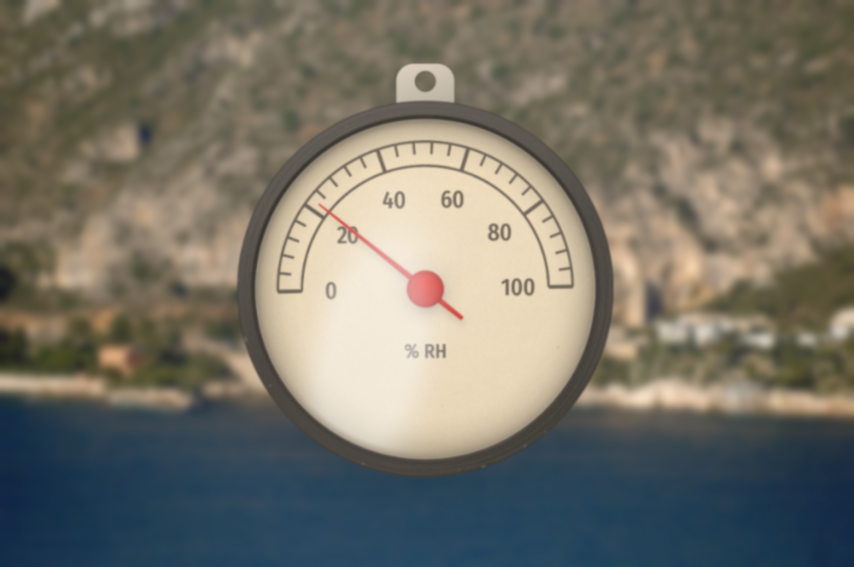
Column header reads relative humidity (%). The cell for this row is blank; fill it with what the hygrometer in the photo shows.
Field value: 22 %
